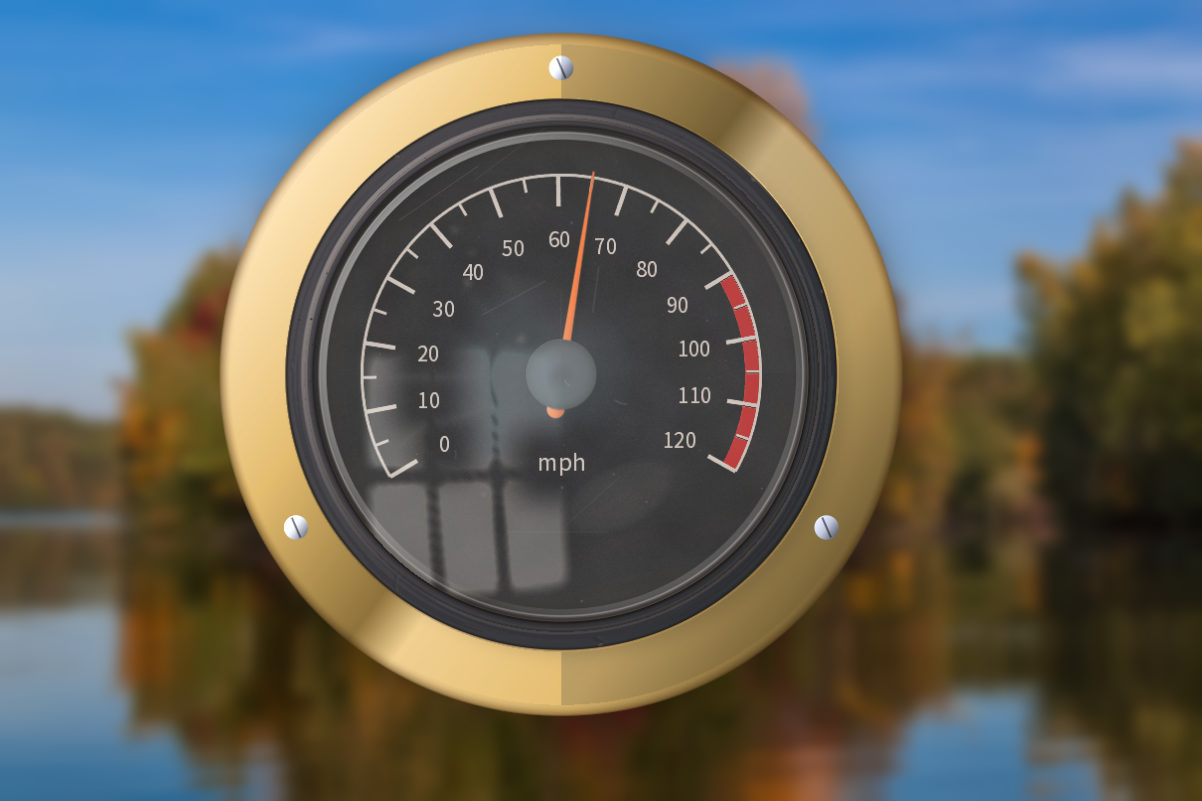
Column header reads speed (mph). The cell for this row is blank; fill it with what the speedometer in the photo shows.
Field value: 65 mph
